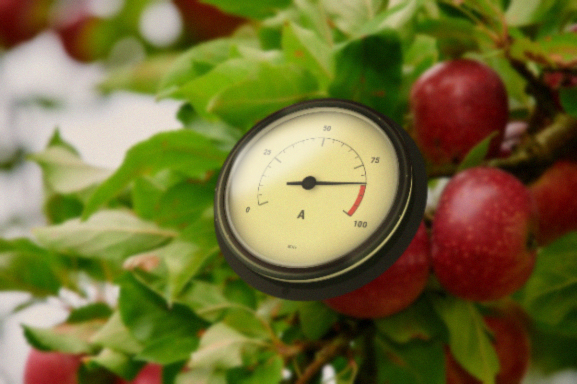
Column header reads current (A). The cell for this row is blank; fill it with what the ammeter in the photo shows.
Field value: 85 A
